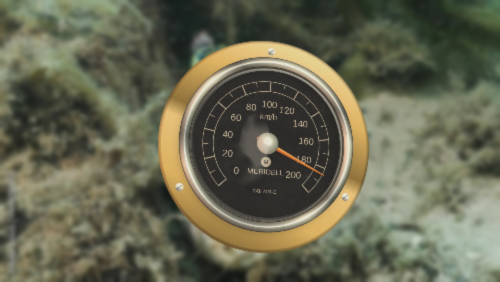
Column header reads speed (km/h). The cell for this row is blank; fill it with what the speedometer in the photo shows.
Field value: 185 km/h
